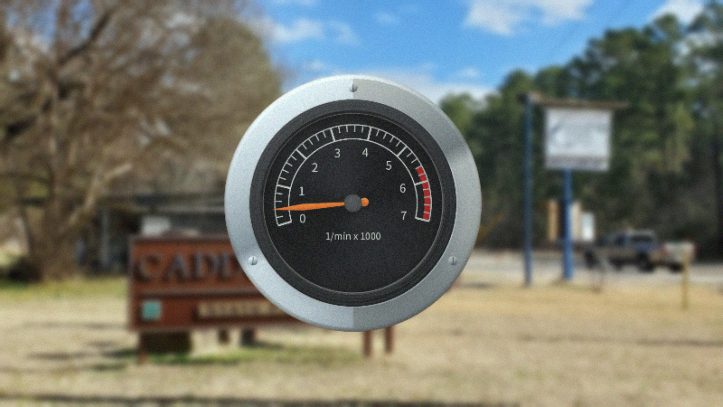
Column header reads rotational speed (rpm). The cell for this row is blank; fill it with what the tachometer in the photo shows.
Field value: 400 rpm
